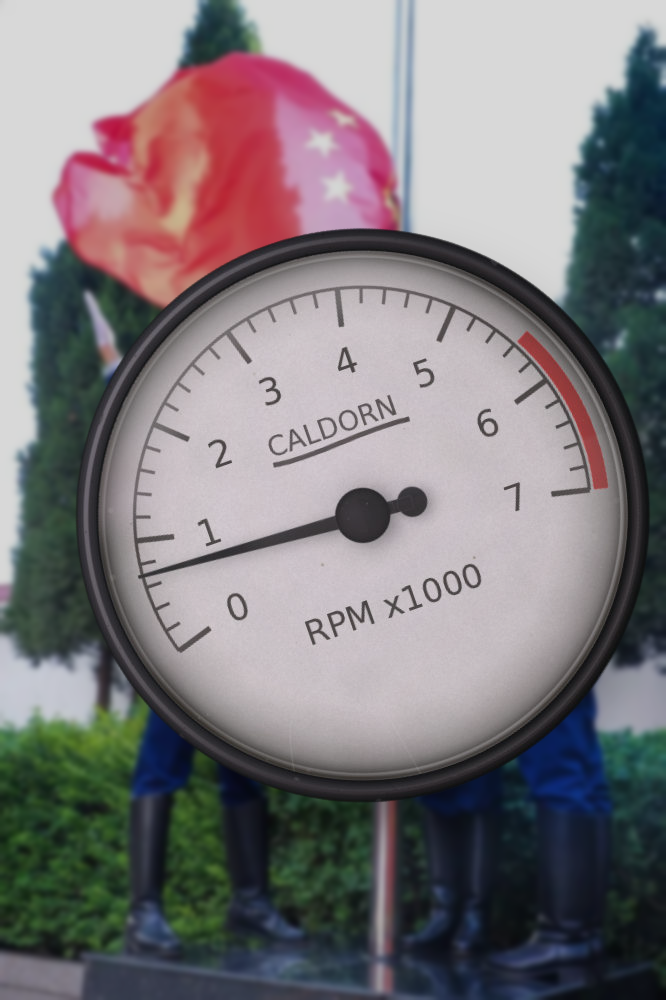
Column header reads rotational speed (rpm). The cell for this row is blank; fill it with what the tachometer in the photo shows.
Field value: 700 rpm
